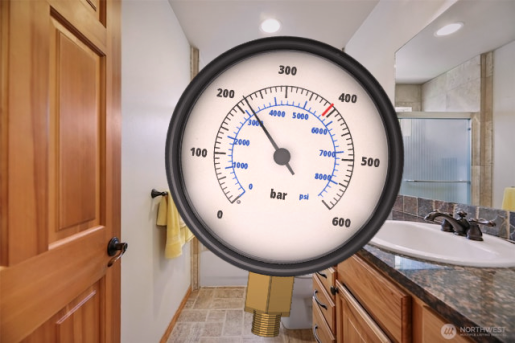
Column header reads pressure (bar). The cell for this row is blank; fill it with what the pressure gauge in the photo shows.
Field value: 220 bar
